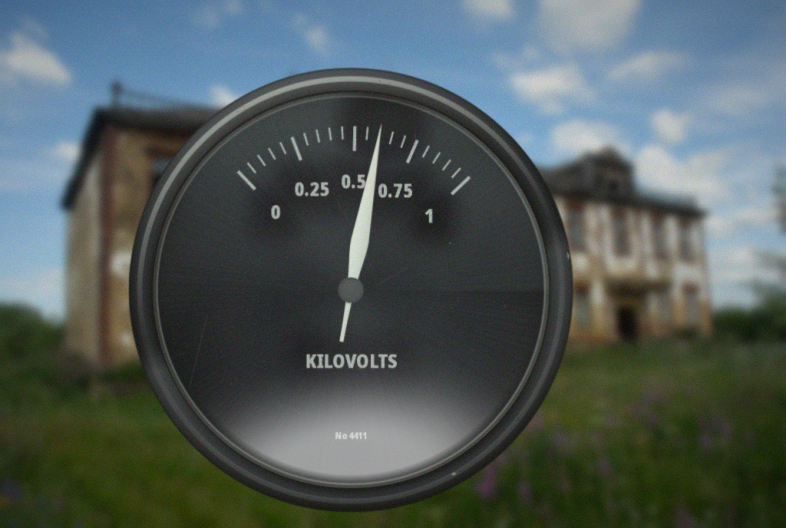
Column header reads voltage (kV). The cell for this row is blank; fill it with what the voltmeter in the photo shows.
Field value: 0.6 kV
